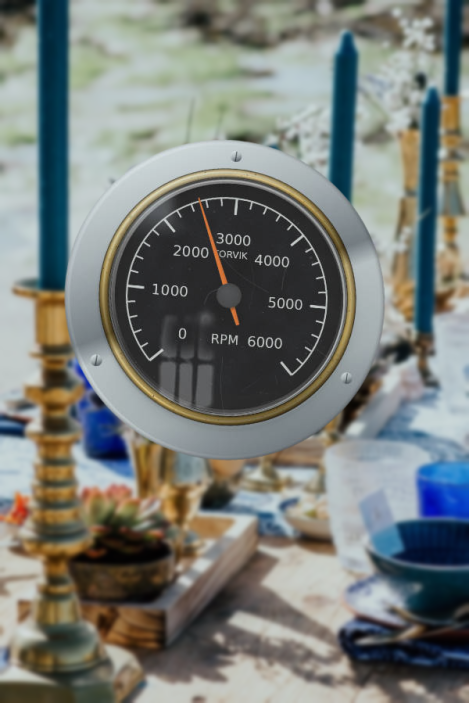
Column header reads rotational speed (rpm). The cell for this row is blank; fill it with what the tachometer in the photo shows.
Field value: 2500 rpm
